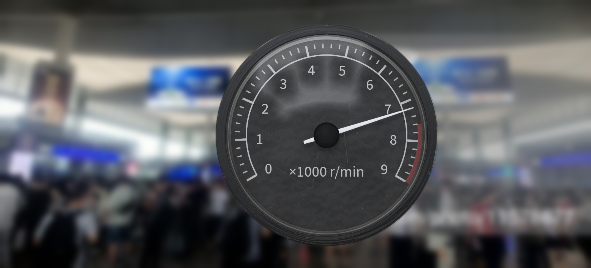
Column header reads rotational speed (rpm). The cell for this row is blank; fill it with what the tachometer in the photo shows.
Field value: 7200 rpm
